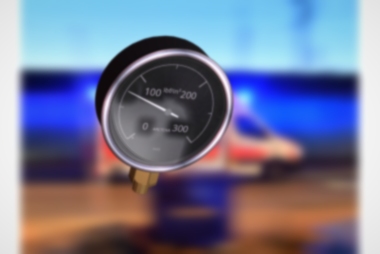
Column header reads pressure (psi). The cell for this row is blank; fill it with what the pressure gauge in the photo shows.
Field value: 75 psi
